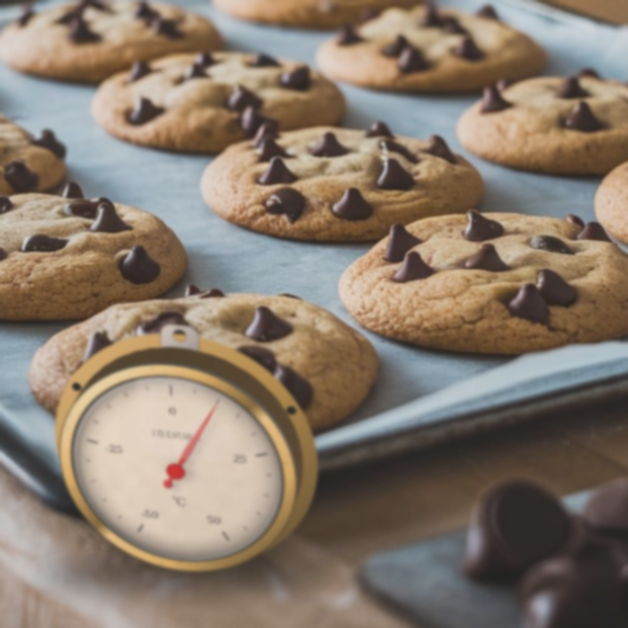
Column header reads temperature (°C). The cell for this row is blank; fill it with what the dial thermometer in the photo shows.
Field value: 10 °C
